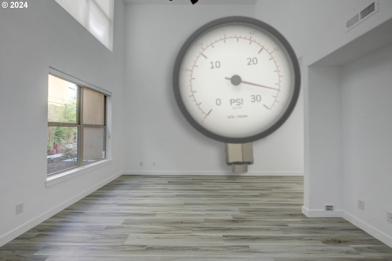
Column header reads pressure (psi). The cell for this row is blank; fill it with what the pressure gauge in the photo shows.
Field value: 27 psi
